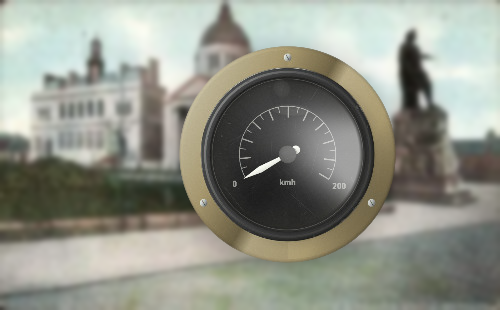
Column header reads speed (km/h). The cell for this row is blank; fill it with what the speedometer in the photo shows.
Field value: 0 km/h
